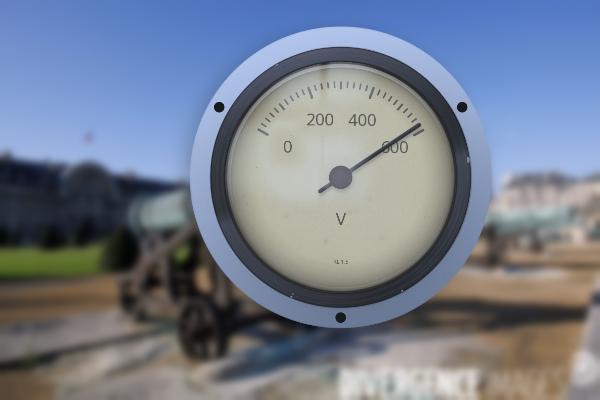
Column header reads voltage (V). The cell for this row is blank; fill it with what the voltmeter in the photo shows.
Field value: 580 V
